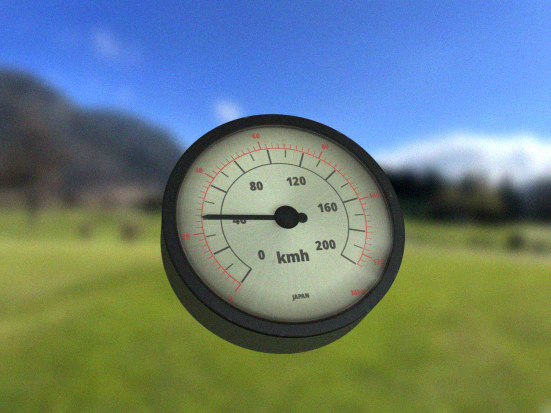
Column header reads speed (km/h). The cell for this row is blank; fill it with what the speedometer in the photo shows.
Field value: 40 km/h
